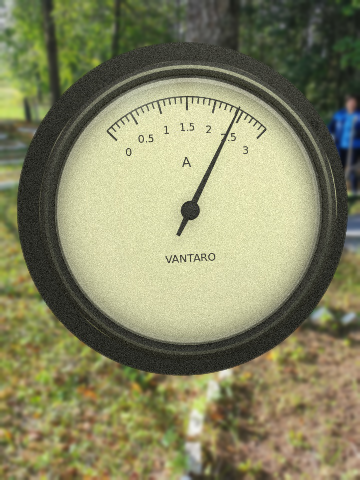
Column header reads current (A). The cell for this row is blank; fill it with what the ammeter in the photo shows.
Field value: 2.4 A
